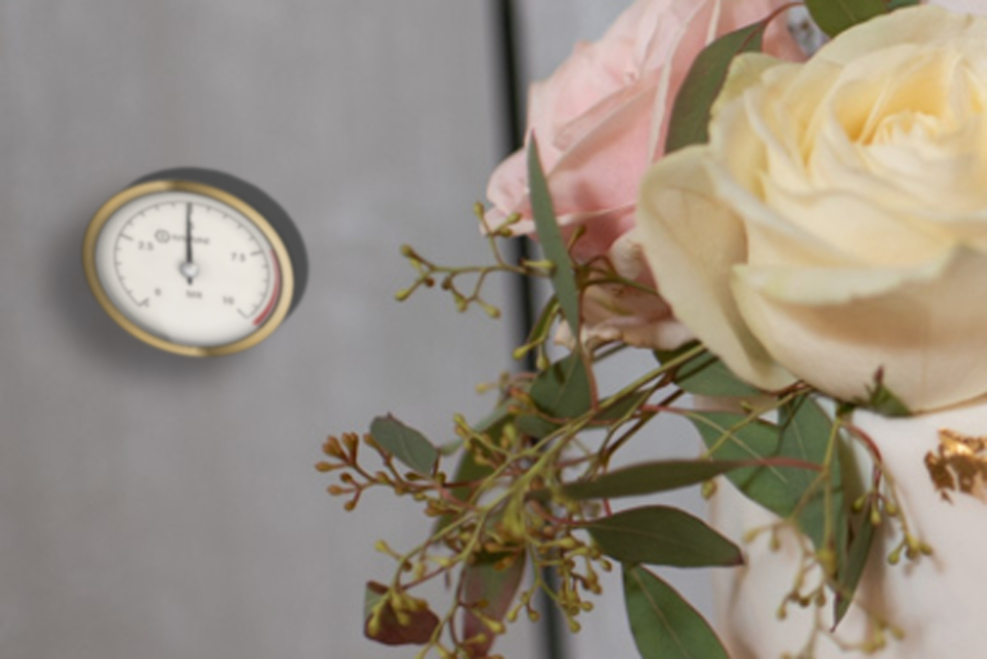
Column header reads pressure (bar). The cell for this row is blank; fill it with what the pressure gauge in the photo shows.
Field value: 5 bar
